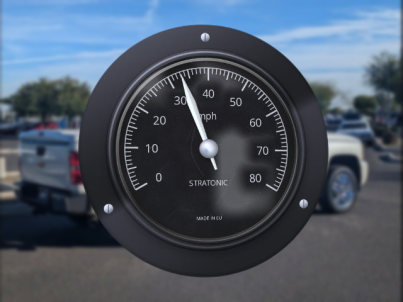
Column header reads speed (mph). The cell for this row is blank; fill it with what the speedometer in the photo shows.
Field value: 33 mph
